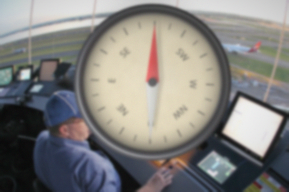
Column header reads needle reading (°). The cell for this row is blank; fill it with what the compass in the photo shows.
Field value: 180 °
